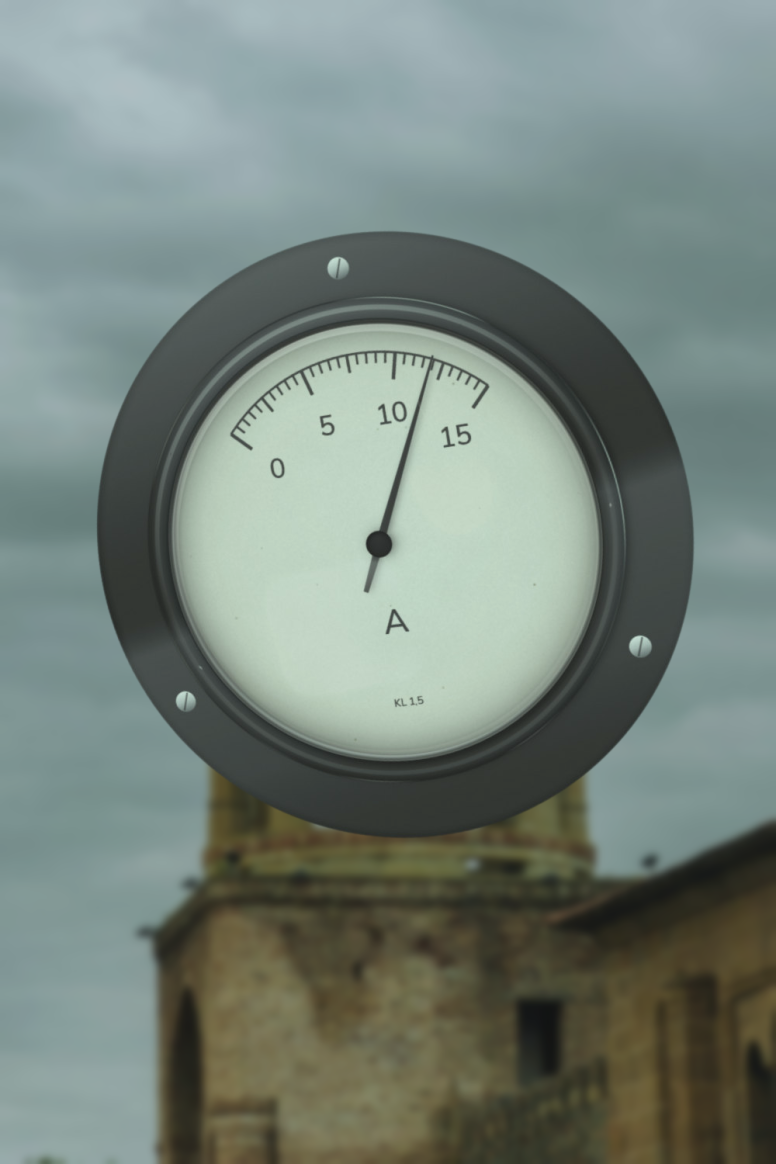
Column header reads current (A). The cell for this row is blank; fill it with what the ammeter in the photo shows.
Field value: 12 A
